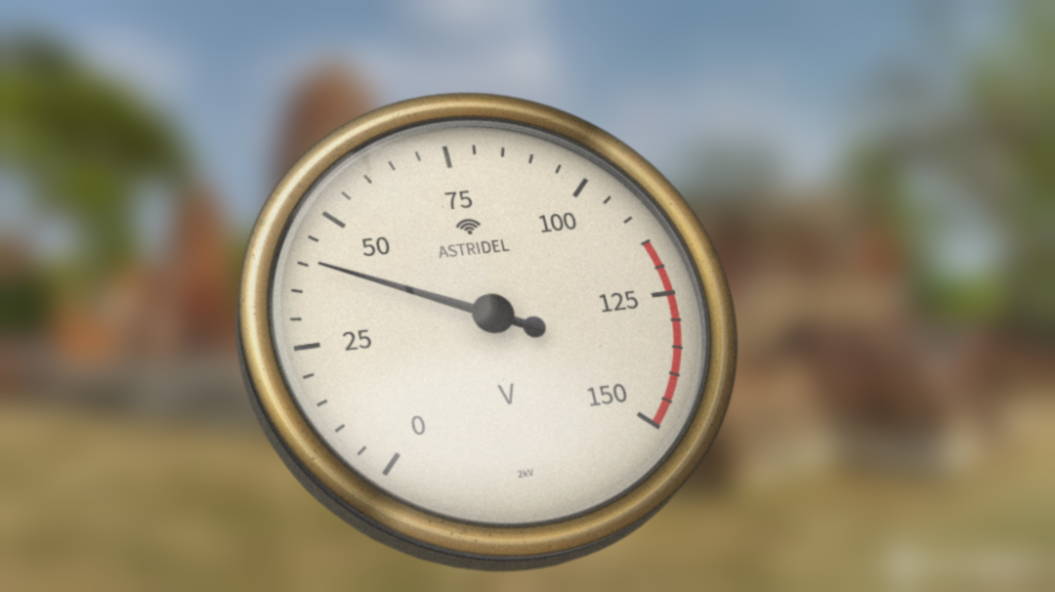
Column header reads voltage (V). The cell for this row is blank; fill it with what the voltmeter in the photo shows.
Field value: 40 V
